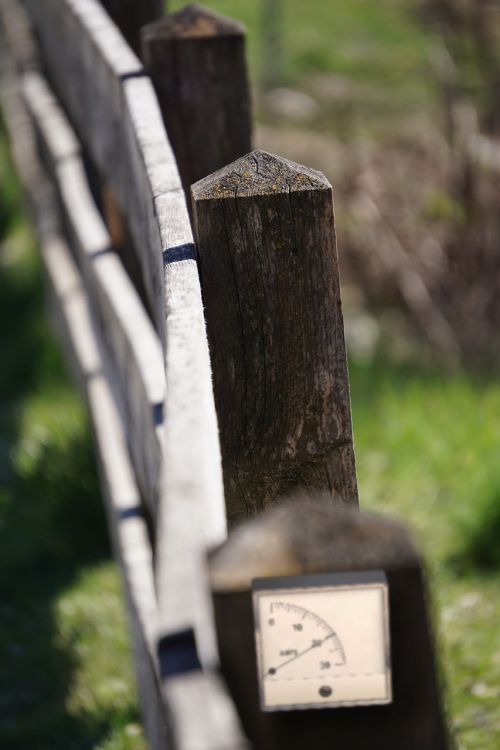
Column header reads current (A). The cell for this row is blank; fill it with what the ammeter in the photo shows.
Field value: 20 A
